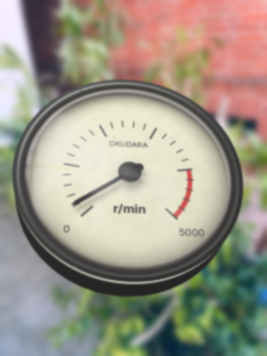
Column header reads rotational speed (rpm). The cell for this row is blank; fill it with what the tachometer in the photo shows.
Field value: 200 rpm
